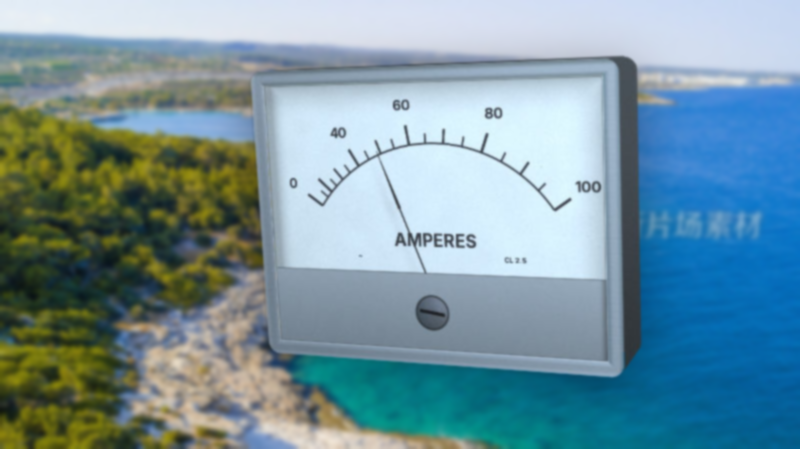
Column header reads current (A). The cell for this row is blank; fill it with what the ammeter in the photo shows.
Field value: 50 A
